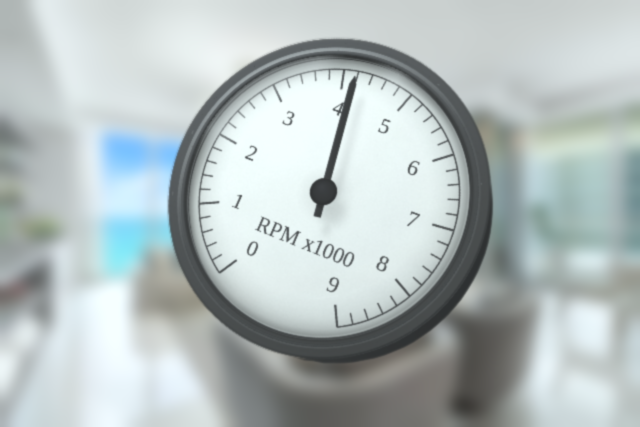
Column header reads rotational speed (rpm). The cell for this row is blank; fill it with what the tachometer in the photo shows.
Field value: 4200 rpm
